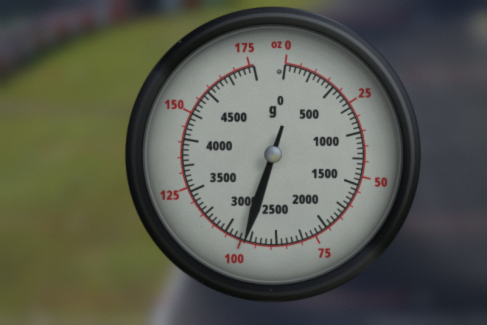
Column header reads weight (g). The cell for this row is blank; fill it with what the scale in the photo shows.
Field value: 2800 g
